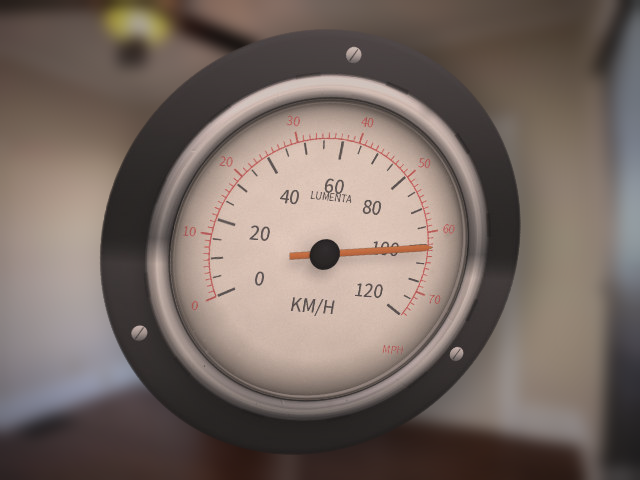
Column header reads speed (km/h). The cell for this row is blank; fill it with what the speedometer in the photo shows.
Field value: 100 km/h
